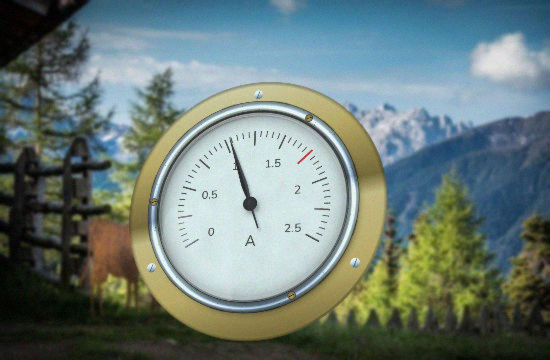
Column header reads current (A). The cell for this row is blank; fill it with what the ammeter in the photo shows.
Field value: 1.05 A
